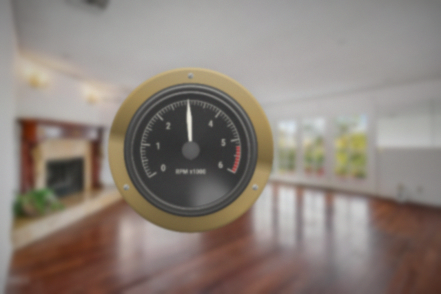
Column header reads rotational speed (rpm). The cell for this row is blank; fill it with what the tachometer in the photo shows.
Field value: 3000 rpm
